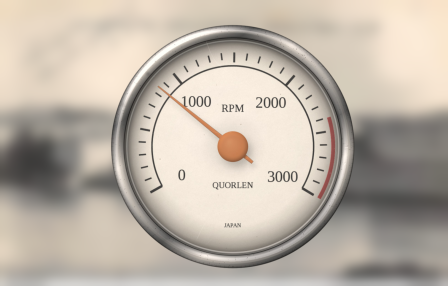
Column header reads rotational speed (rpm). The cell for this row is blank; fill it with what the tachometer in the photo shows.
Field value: 850 rpm
